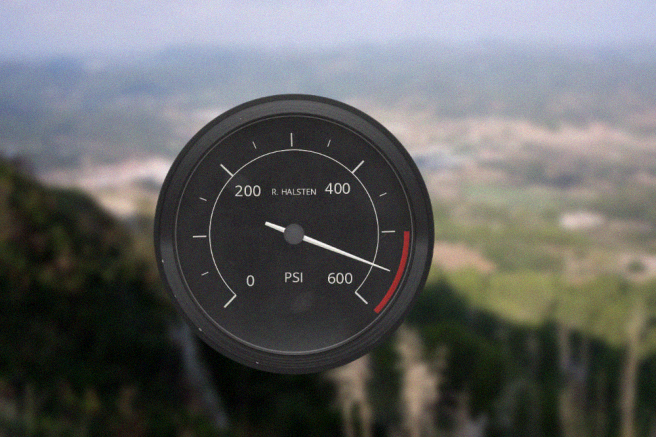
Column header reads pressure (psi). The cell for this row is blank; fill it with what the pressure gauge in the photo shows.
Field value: 550 psi
